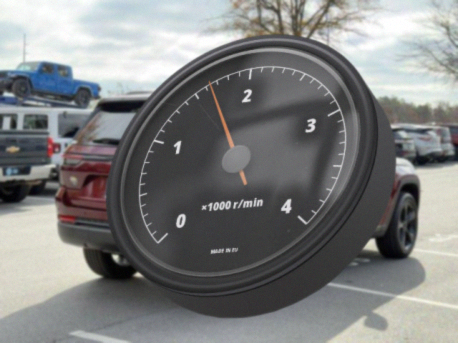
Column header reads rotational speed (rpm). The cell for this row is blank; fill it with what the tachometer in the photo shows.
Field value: 1650 rpm
